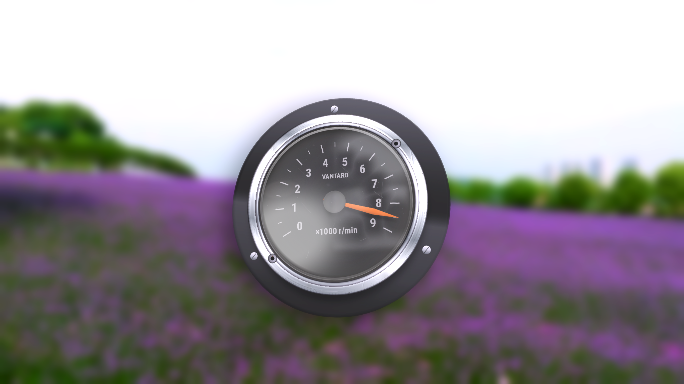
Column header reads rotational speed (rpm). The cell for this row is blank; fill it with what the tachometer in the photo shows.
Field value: 8500 rpm
